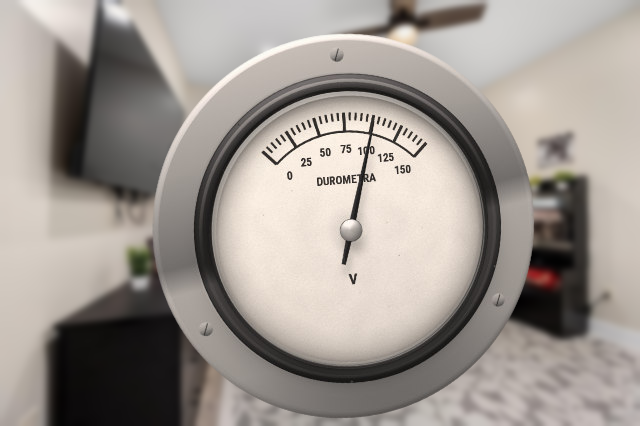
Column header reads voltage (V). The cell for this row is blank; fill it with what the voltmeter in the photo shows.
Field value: 100 V
